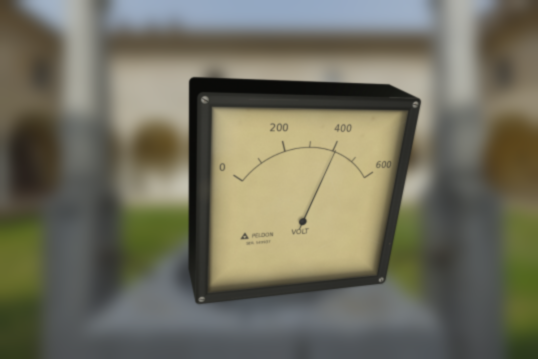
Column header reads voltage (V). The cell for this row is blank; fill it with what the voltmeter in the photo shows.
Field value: 400 V
